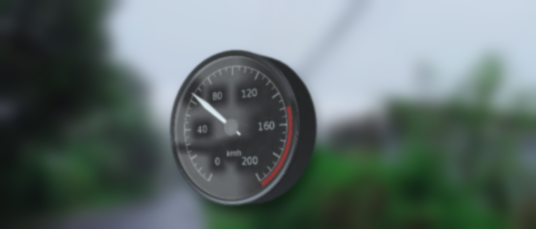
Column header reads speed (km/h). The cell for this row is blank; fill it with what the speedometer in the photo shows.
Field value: 65 km/h
